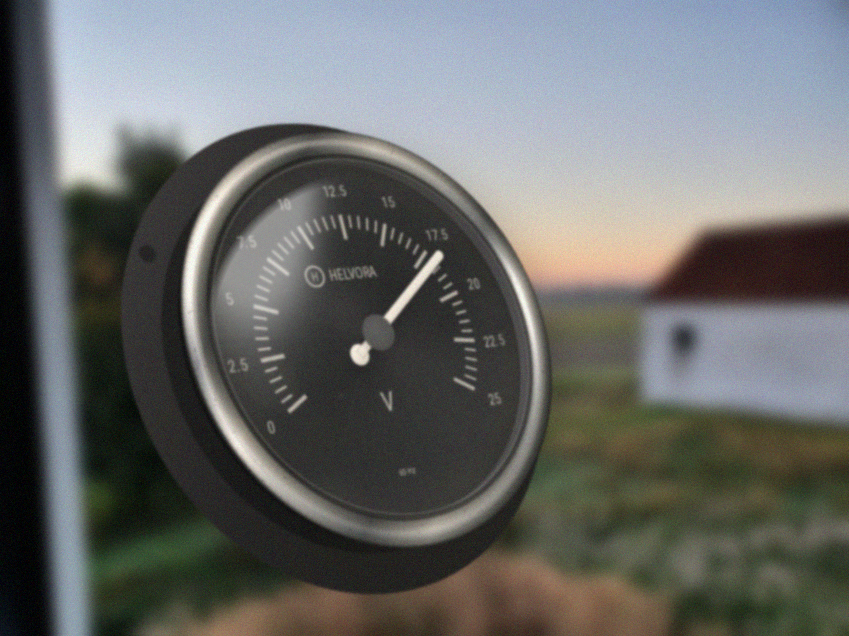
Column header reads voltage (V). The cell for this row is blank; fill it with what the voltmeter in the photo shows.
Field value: 18 V
